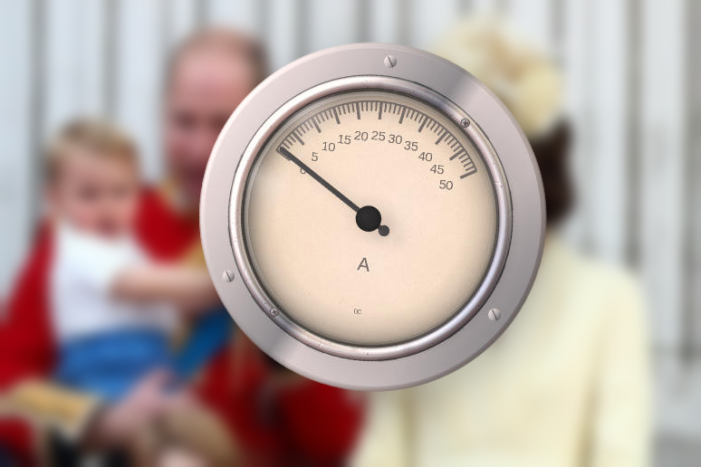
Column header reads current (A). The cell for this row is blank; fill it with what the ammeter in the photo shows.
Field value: 1 A
